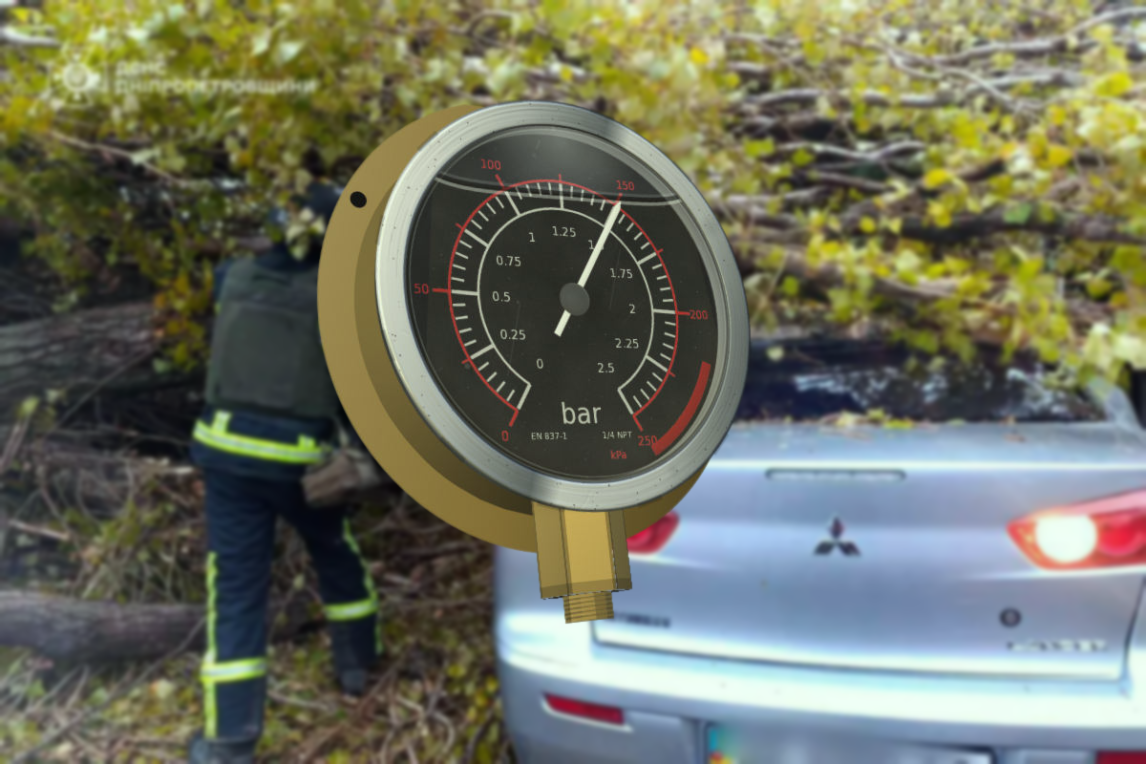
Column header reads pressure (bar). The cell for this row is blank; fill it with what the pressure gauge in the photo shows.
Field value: 1.5 bar
